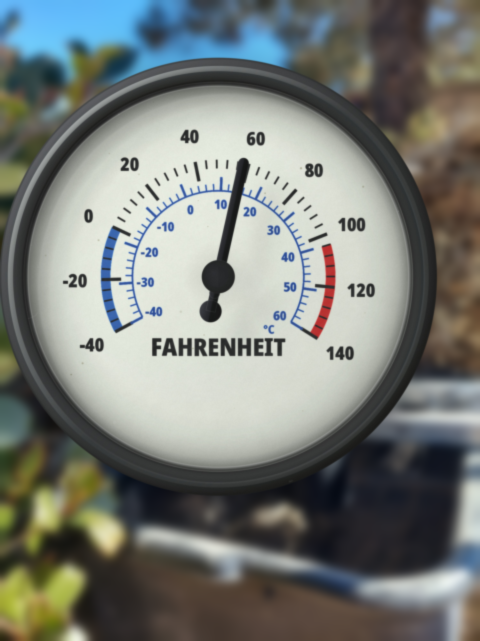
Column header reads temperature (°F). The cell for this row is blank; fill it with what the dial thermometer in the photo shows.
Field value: 58 °F
